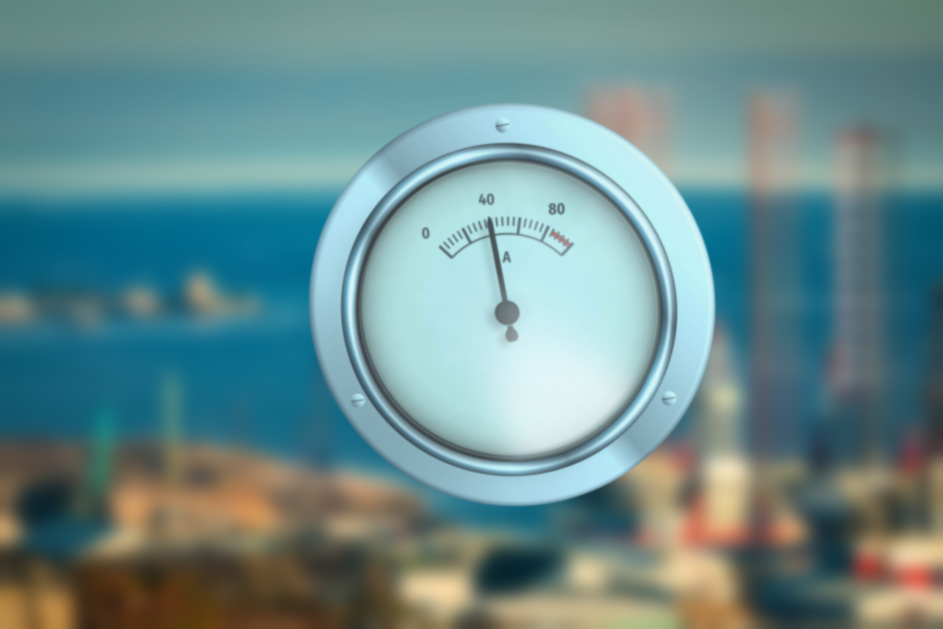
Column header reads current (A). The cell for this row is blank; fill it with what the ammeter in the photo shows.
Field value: 40 A
